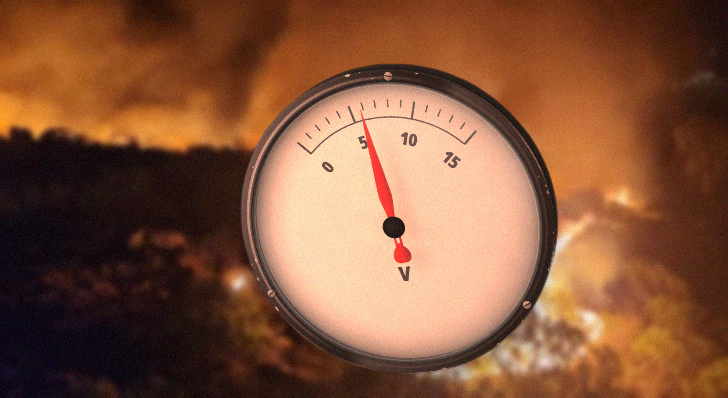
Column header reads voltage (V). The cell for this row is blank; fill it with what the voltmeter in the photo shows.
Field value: 6 V
